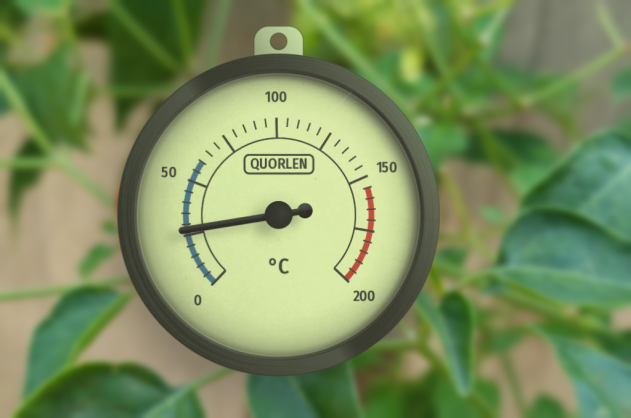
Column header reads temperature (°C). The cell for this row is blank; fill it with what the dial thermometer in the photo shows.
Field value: 27.5 °C
